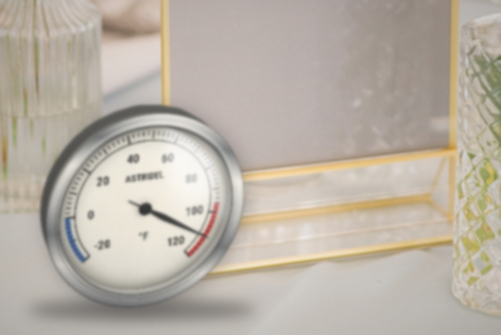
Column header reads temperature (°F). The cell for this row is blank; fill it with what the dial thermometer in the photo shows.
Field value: 110 °F
